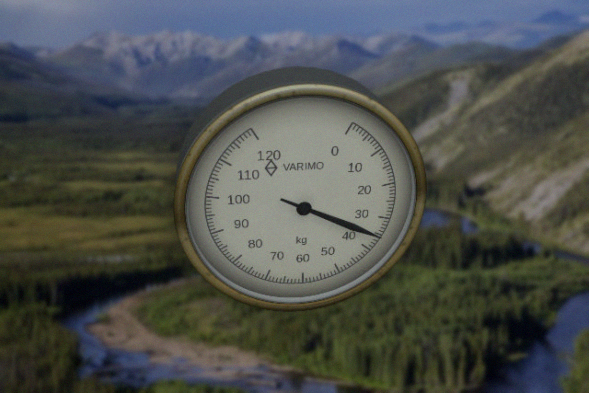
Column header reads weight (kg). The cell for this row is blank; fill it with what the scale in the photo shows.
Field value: 35 kg
